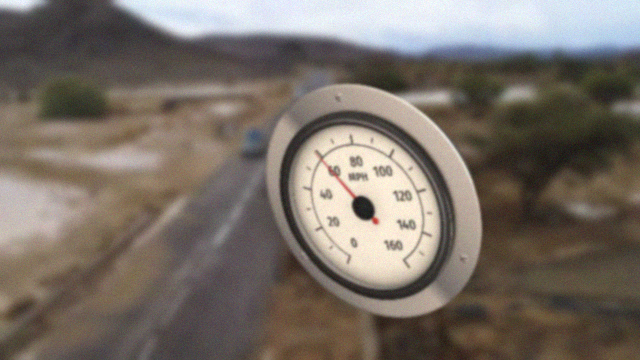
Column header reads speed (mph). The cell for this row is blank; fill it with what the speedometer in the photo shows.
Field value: 60 mph
